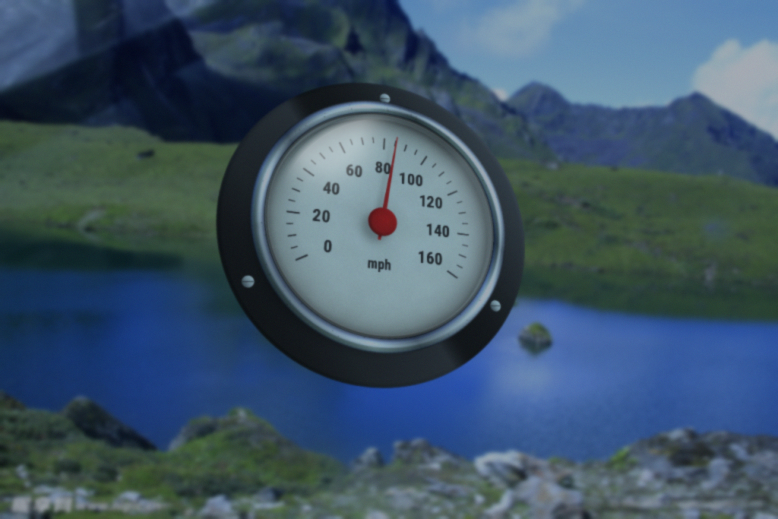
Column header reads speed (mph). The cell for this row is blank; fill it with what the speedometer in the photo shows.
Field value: 85 mph
